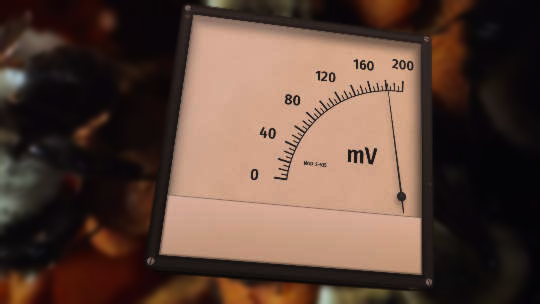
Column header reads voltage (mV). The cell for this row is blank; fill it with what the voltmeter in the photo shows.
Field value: 180 mV
